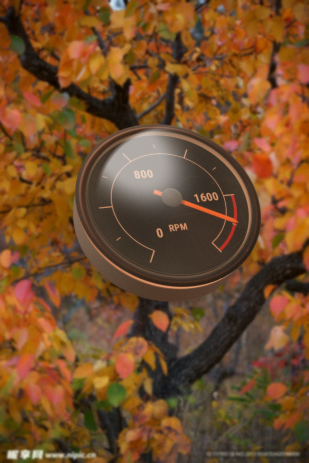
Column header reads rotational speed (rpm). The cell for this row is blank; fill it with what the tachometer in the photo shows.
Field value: 1800 rpm
